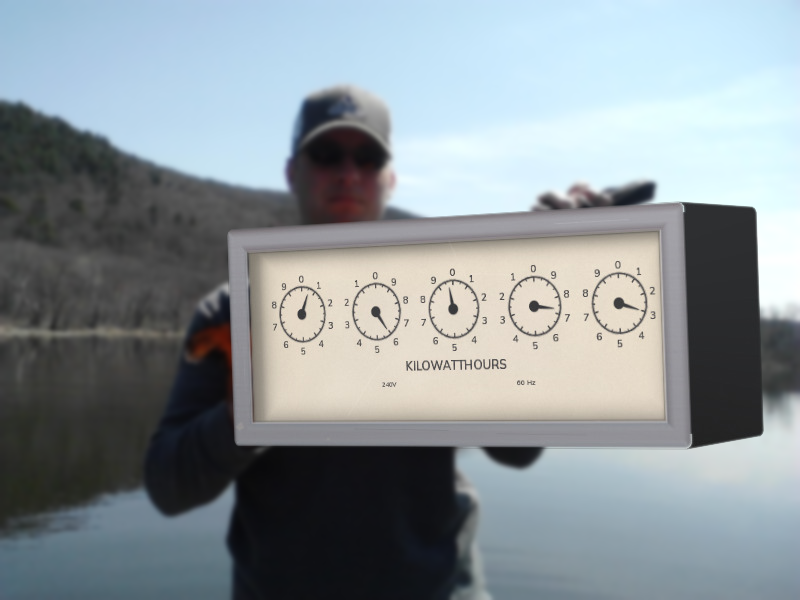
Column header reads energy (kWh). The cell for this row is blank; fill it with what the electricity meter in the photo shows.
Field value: 5973 kWh
